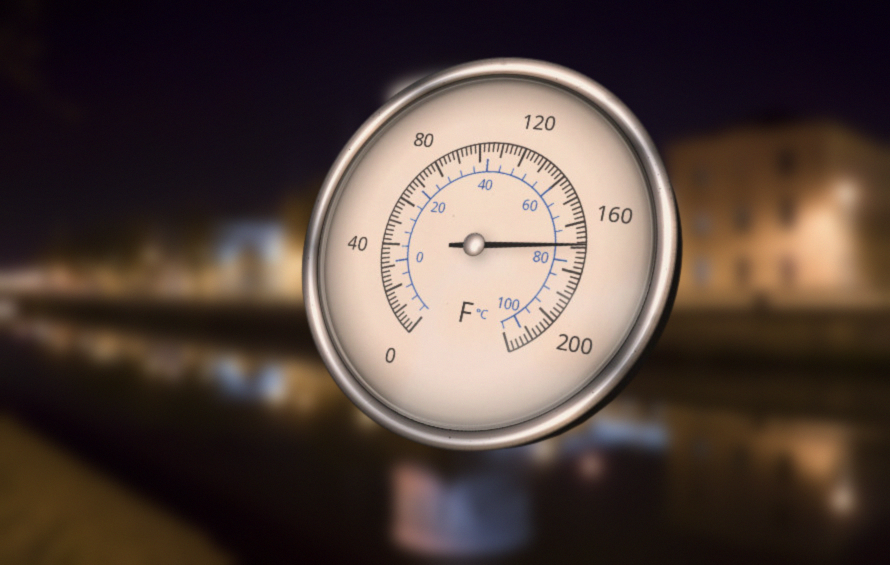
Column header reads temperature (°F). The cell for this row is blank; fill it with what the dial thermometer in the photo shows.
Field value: 170 °F
